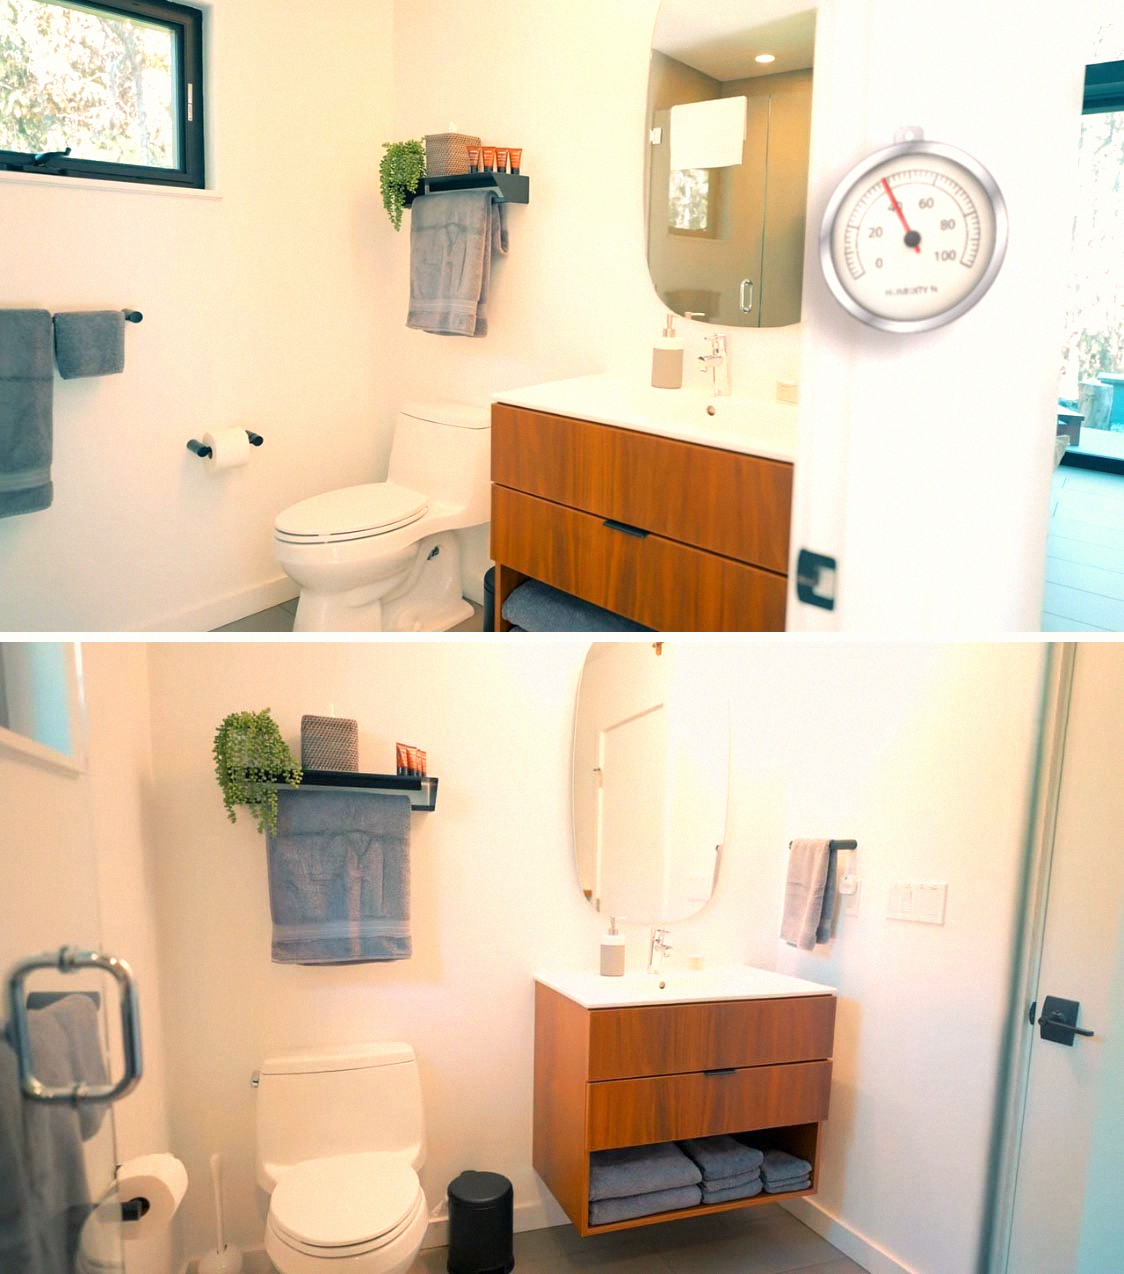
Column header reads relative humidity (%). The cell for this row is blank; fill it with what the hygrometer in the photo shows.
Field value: 40 %
